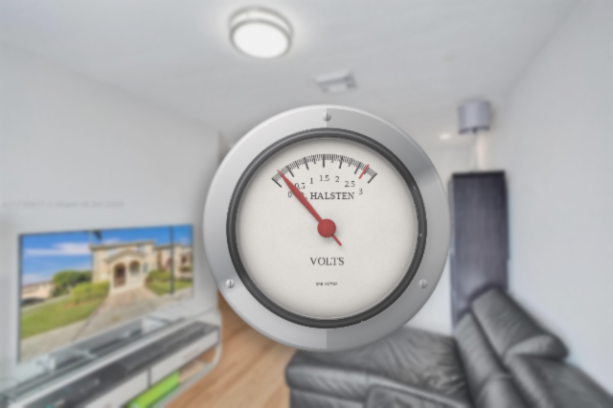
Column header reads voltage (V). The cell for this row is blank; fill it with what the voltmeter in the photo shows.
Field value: 0.25 V
